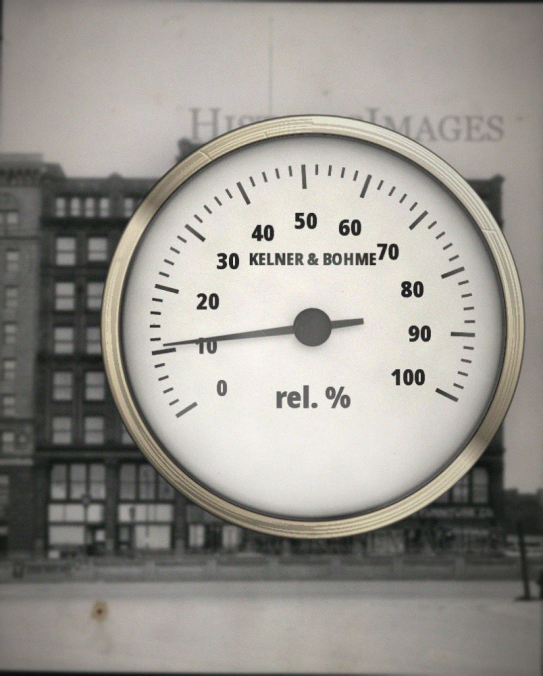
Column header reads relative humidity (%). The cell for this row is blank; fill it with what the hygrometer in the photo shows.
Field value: 11 %
